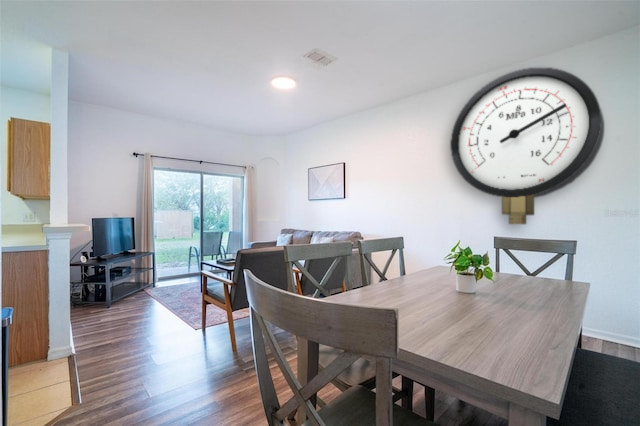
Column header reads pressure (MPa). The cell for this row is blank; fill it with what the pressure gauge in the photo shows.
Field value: 11.5 MPa
